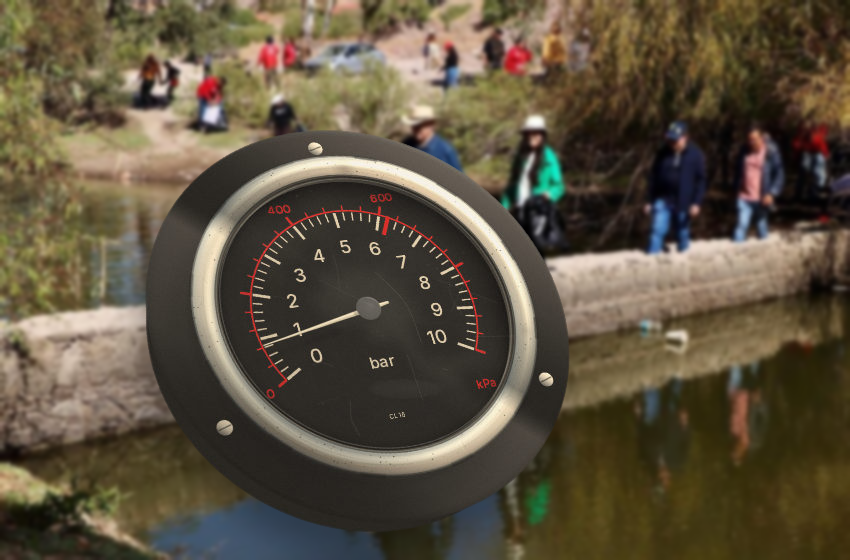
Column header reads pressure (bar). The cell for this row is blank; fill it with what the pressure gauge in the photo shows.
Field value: 0.8 bar
